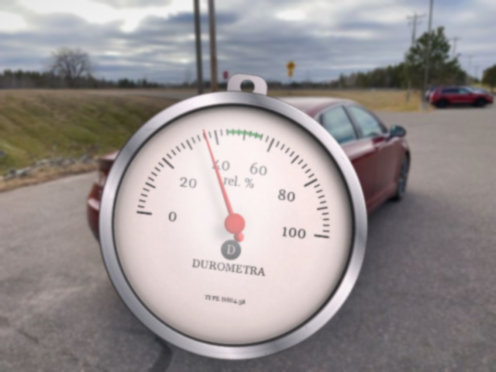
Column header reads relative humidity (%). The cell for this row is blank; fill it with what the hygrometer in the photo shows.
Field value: 36 %
